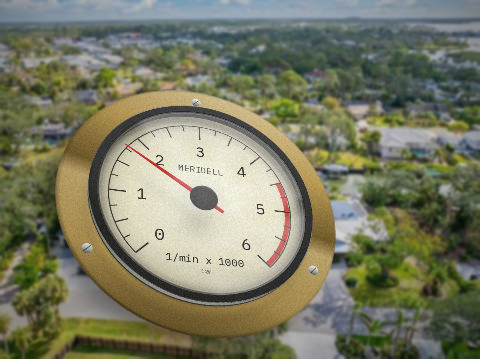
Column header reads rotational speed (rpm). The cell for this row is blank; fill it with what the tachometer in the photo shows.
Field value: 1750 rpm
